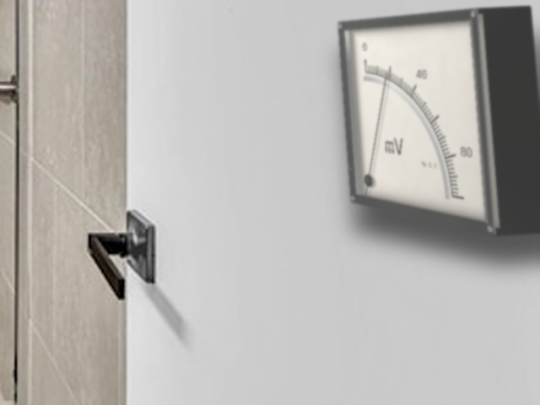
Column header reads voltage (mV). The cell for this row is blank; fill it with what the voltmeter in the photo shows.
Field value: 20 mV
